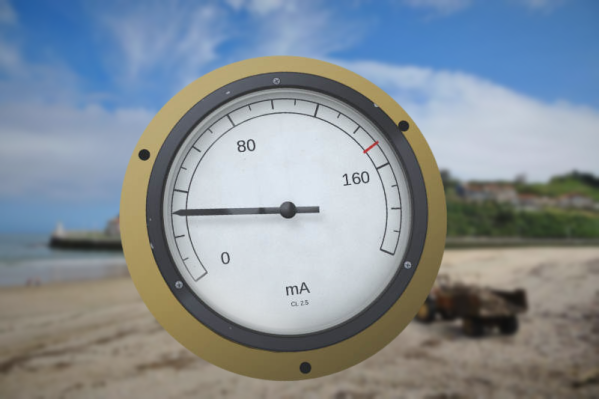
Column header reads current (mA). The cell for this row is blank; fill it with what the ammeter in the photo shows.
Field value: 30 mA
